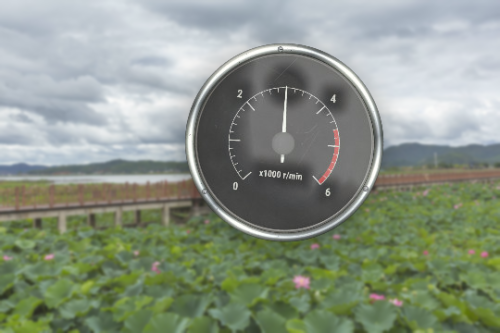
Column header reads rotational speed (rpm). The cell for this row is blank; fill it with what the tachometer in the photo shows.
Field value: 3000 rpm
